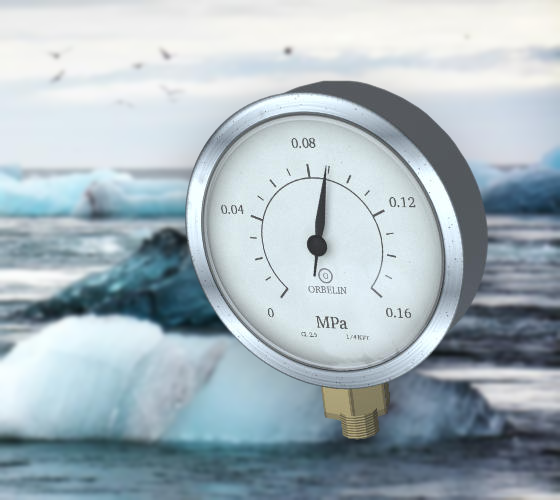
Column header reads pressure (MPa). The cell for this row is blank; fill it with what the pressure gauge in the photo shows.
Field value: 0.09 MPa
